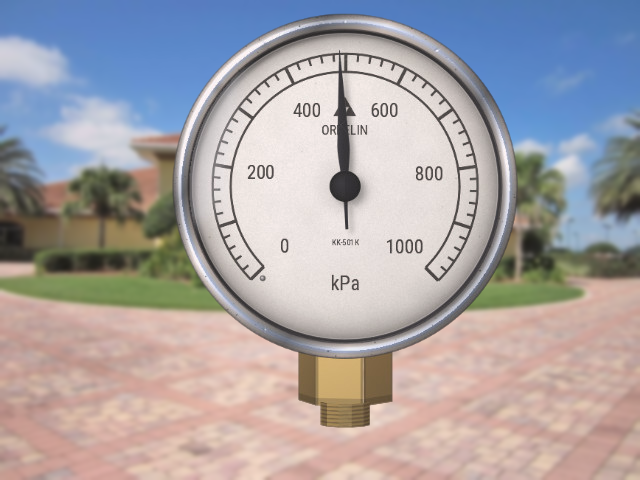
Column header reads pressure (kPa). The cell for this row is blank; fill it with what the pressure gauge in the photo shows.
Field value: 490 kPa
